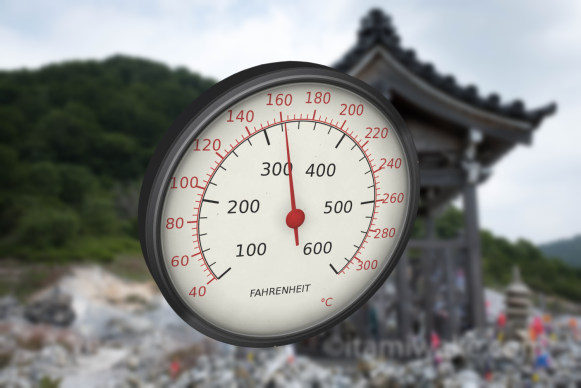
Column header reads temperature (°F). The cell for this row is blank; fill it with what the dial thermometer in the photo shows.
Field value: 320 °F
